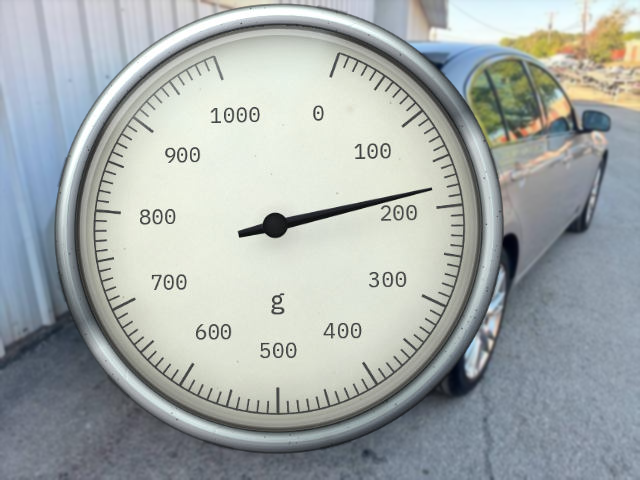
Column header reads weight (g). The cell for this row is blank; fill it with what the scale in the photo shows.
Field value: 180 g
